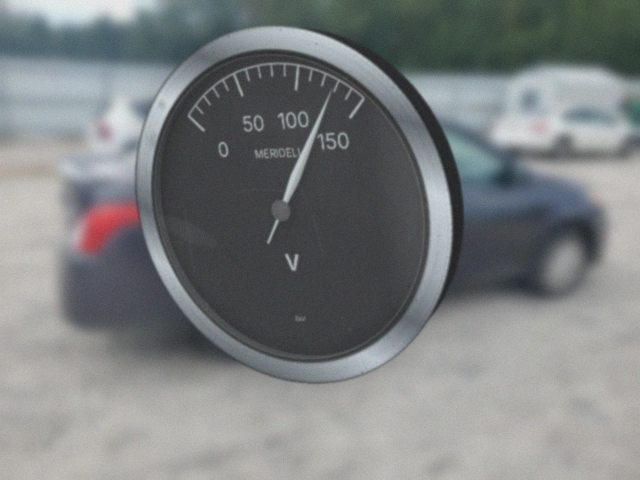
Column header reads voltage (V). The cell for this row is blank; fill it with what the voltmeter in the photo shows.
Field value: 130 V
